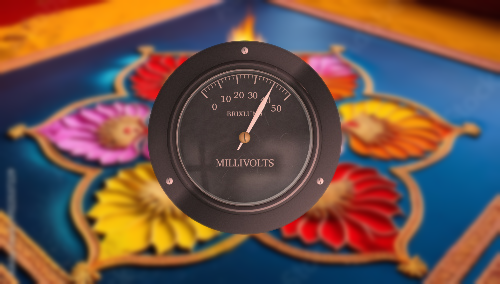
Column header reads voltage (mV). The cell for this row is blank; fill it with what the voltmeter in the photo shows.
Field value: 40 mV
